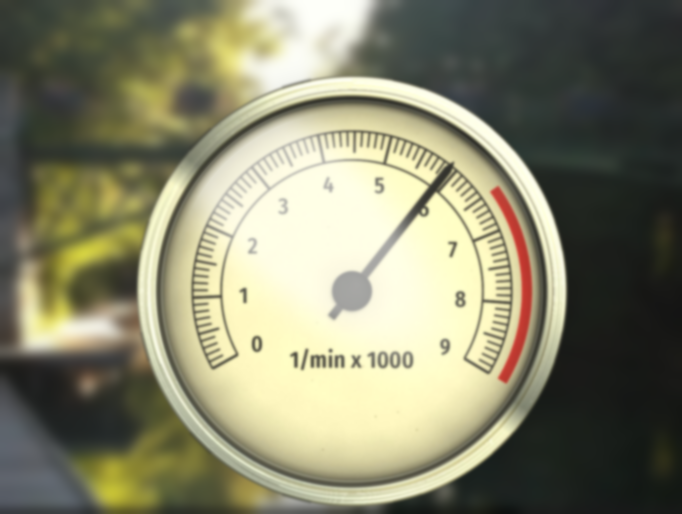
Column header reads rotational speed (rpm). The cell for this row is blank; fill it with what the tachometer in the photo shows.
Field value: 5900 rpm
